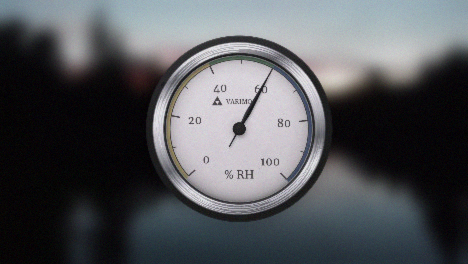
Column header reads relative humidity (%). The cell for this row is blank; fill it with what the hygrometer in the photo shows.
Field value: 60 %
